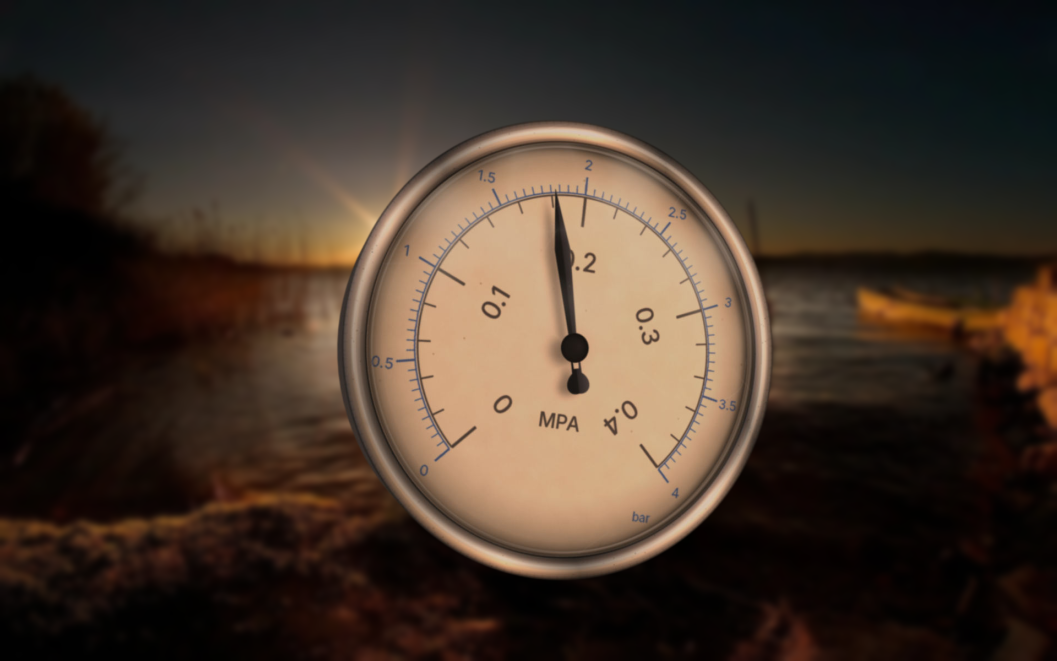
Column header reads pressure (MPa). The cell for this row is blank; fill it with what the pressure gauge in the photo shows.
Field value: 0.18 MPa
